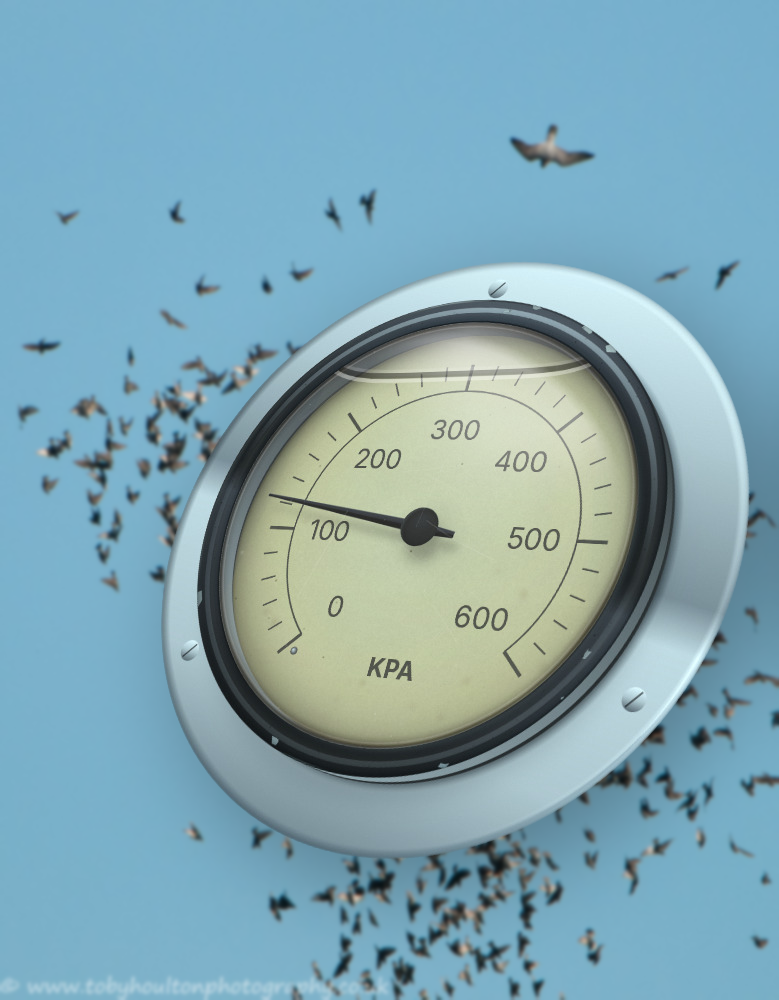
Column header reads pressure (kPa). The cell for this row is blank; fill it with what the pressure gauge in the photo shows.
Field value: 120 kPa
